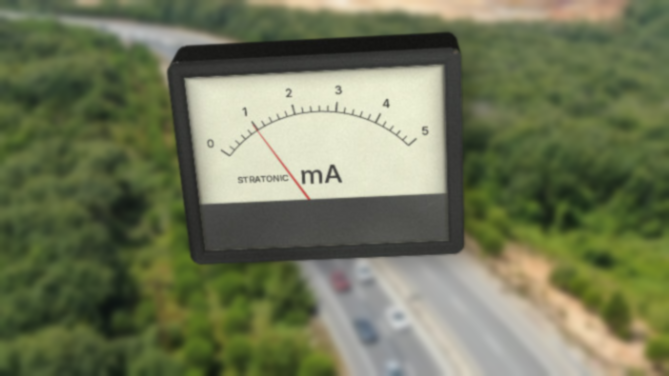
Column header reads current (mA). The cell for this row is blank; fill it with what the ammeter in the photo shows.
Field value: 1 mA
